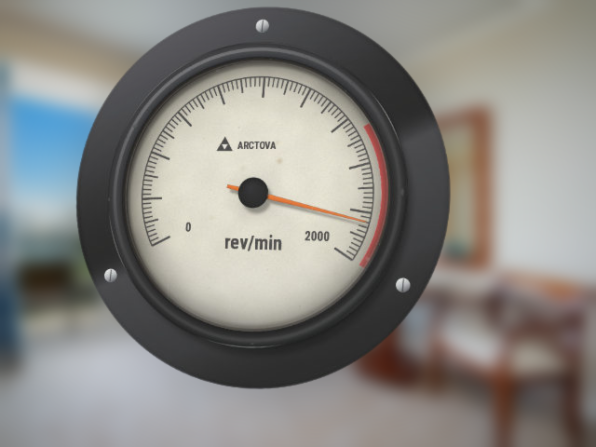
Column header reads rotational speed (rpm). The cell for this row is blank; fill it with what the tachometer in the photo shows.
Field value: 1840 rpm
